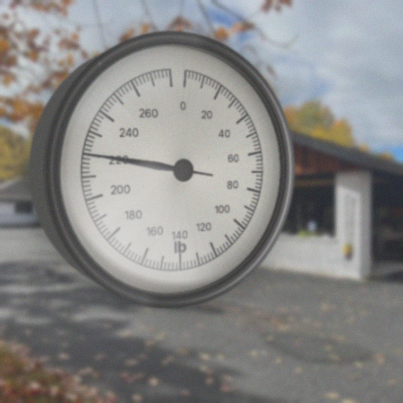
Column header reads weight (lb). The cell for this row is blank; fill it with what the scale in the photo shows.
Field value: 220 lb
